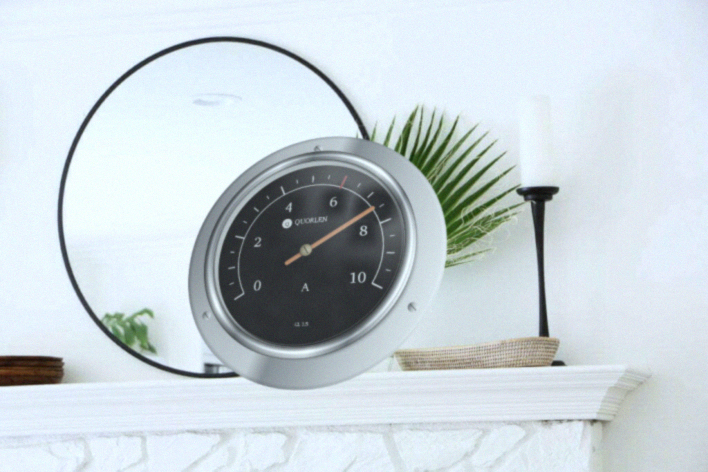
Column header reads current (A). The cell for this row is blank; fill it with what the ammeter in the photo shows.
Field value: 7.5 A
